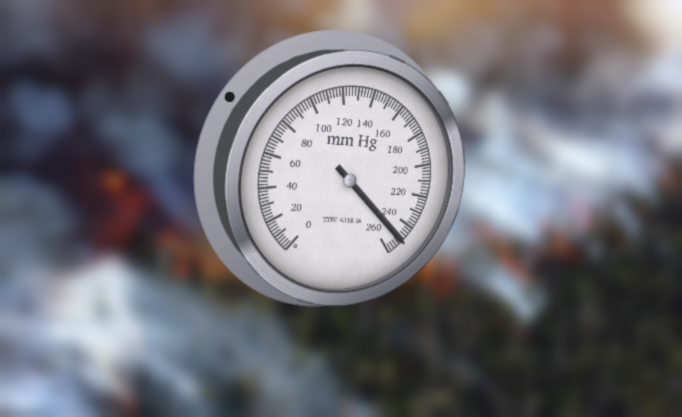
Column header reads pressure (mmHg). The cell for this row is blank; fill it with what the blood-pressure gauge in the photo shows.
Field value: 250 mmHg
